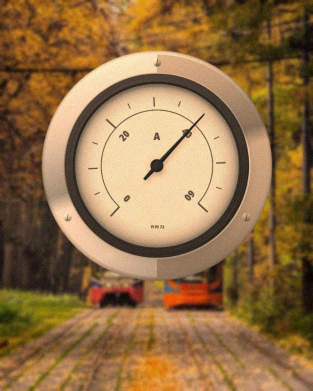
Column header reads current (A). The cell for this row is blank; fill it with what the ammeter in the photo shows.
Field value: 40 A
